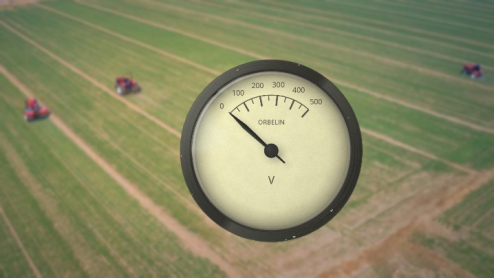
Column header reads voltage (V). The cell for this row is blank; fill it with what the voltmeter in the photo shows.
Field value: 0 V
